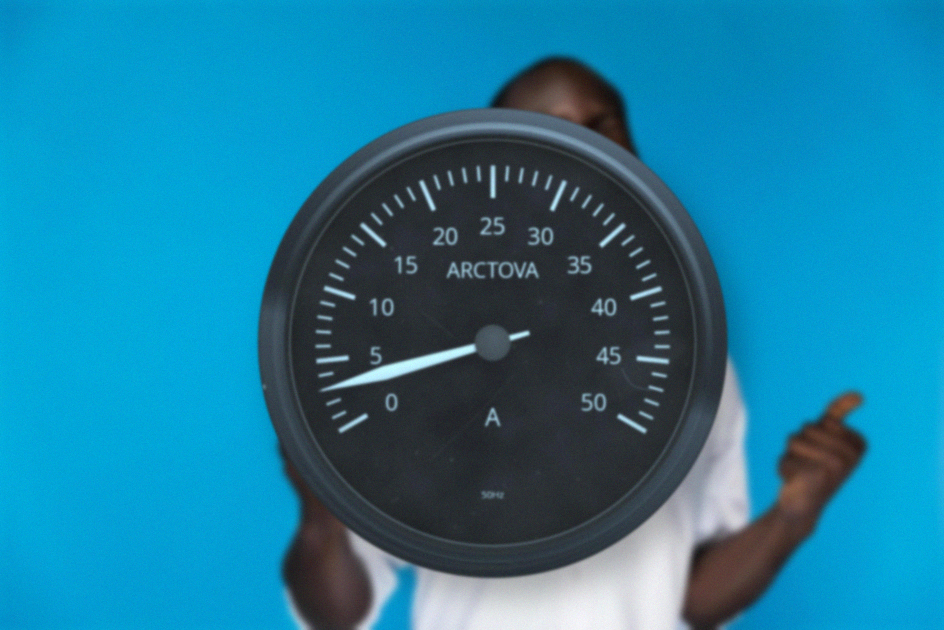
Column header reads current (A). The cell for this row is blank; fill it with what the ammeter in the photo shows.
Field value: 3 A
